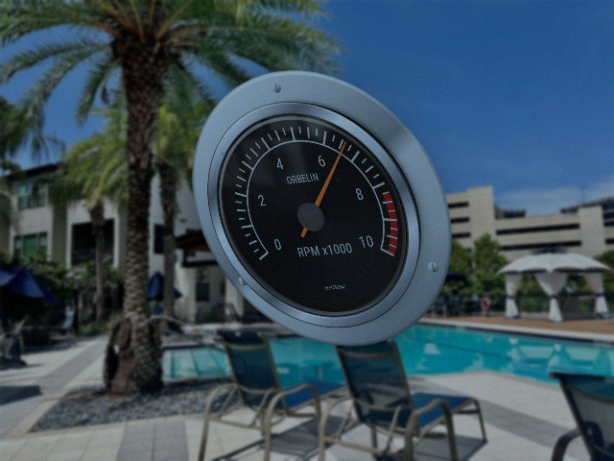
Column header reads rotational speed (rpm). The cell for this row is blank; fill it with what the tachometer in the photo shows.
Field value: 6625 rpm
